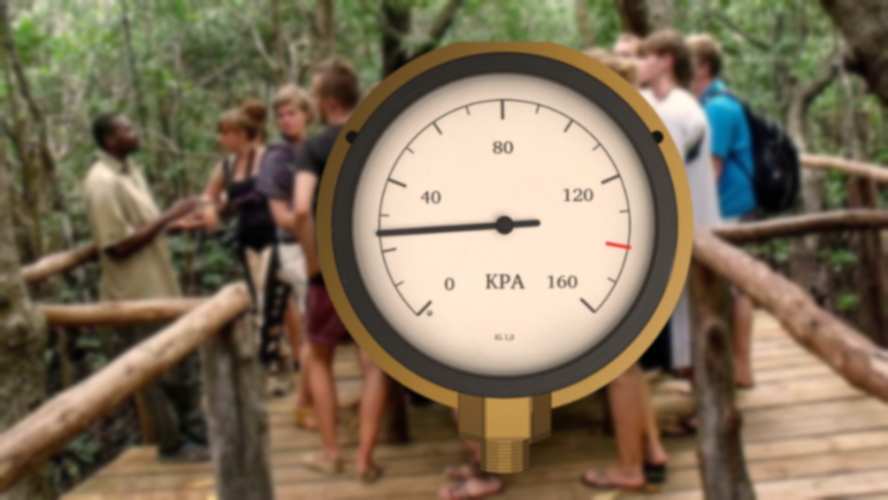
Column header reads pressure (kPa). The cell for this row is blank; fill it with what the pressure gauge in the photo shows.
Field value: 25 kPa
